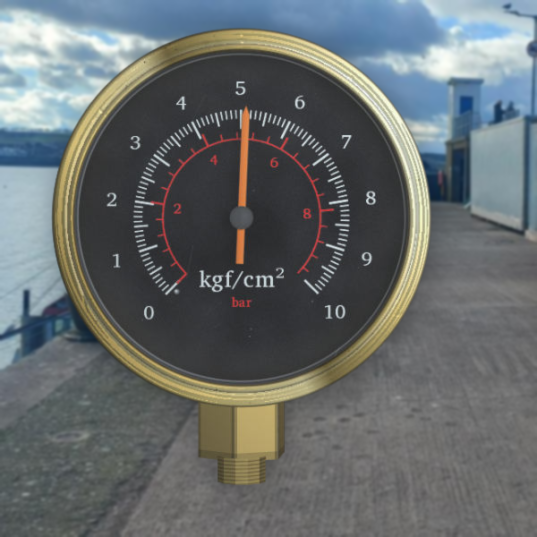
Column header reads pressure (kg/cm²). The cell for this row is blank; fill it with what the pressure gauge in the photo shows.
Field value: 5.1 kg/cm²
